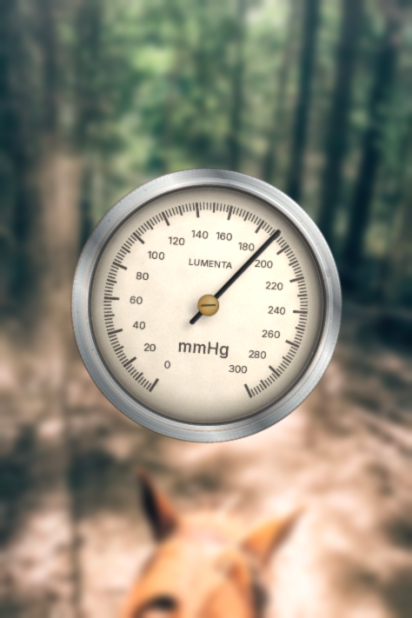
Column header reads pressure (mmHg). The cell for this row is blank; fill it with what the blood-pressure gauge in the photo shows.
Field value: 190 mmHg
